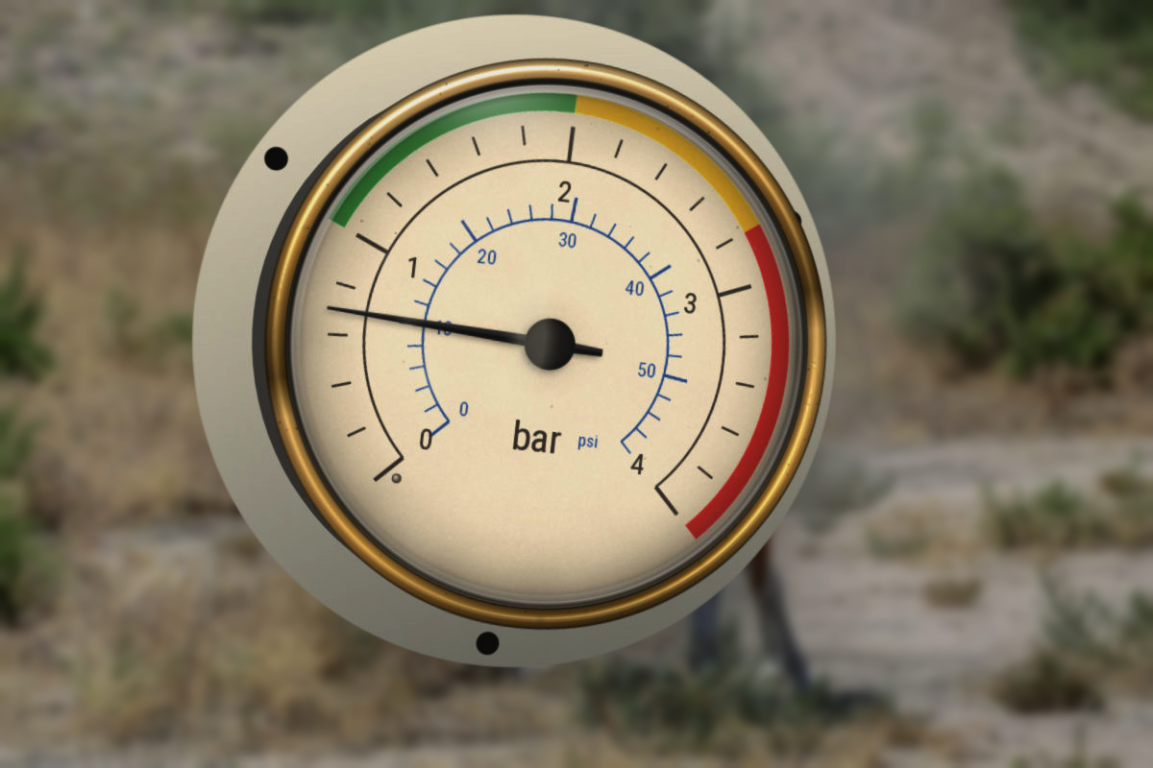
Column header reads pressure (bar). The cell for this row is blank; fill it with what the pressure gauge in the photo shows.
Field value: 0.7 bar
